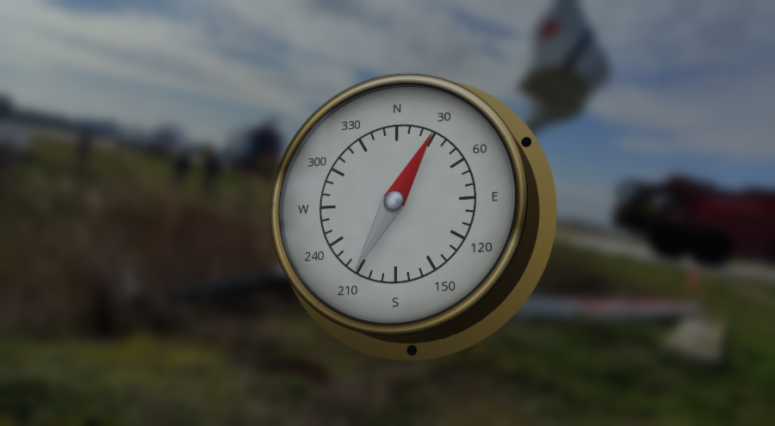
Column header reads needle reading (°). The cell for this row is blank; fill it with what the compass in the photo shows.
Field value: 30 °
